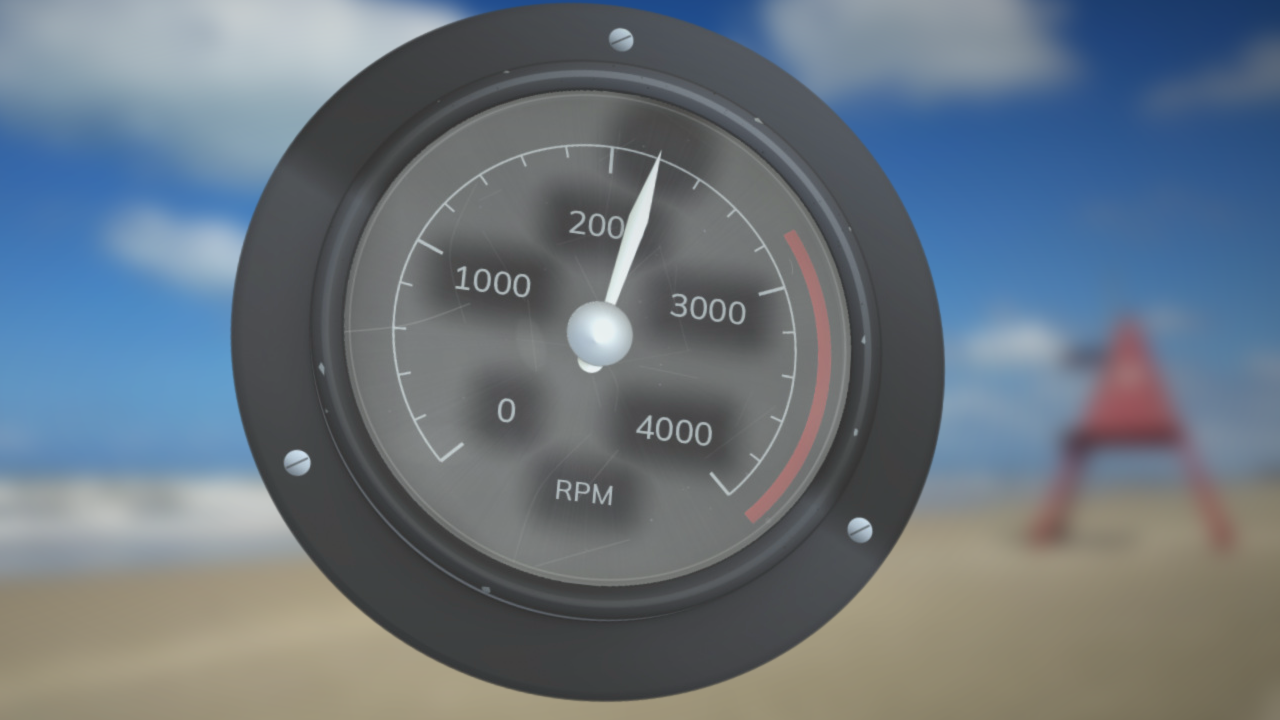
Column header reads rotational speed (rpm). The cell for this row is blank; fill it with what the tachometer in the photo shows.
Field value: 2200 rpm
